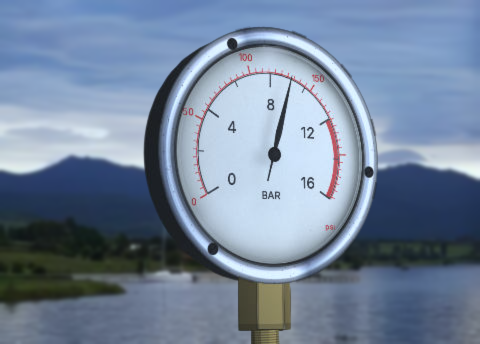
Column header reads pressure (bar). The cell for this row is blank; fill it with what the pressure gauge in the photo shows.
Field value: 9 bar
